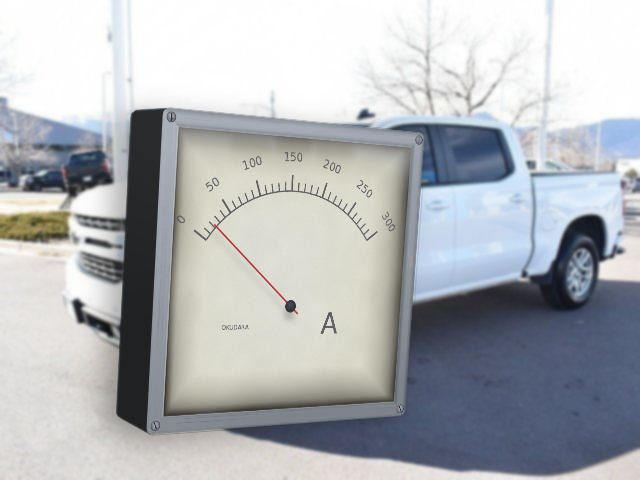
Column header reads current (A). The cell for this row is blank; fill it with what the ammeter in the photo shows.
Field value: 20 A
